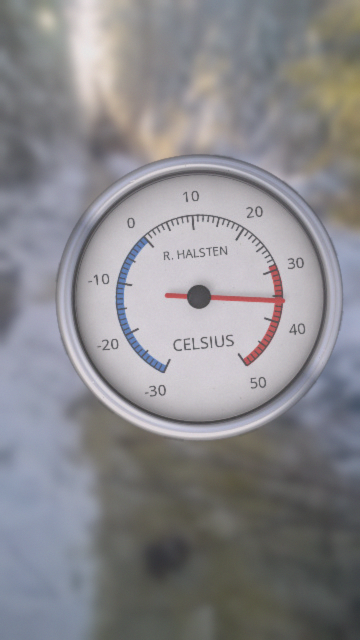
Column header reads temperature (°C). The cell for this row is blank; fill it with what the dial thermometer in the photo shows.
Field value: 36 °C
